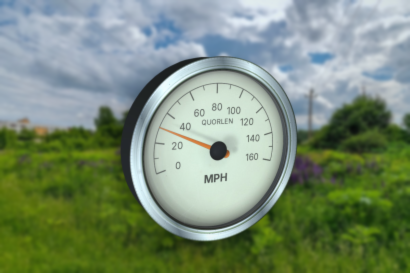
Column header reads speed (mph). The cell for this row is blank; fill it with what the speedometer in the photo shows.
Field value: 30 mph
